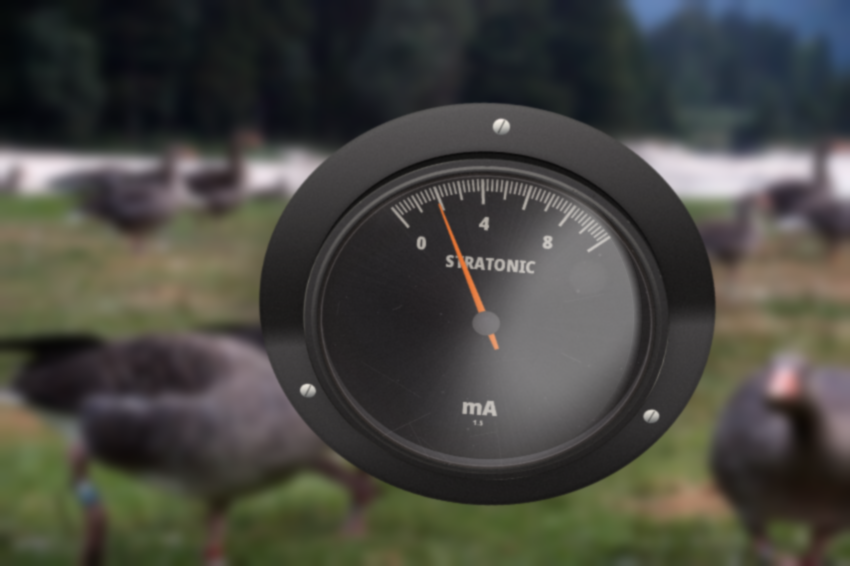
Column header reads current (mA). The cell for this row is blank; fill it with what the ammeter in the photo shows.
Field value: 2 mA
